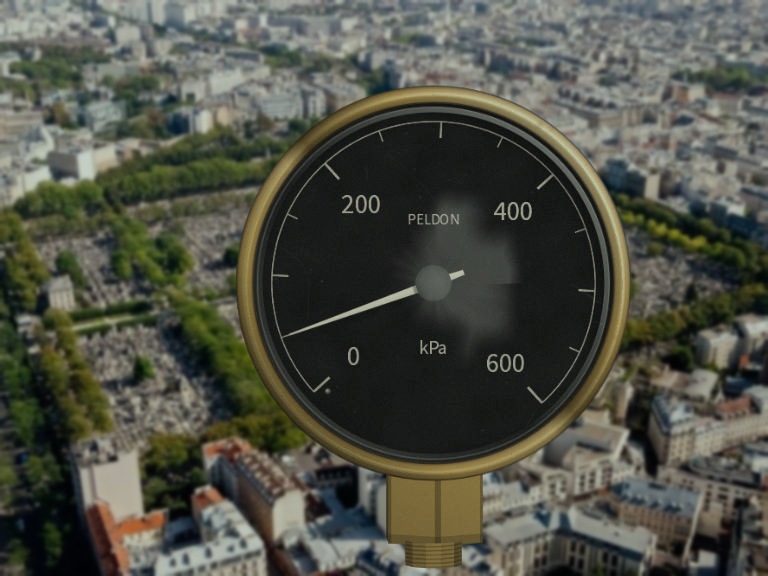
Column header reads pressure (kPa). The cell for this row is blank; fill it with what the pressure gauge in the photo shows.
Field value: 50 kPa
